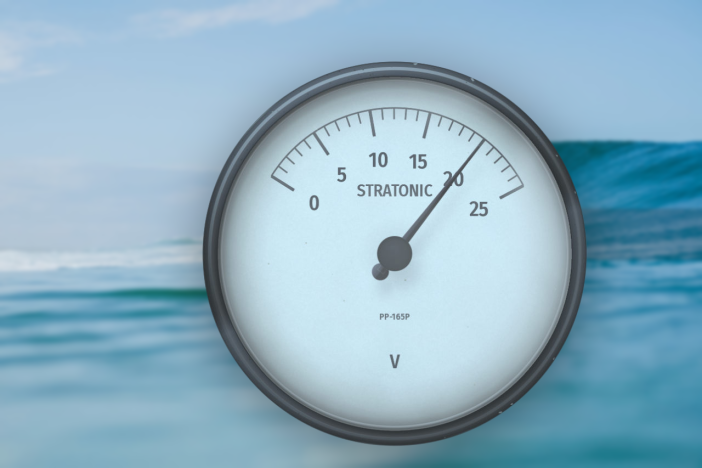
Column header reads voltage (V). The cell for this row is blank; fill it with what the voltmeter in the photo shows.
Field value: 20 V
